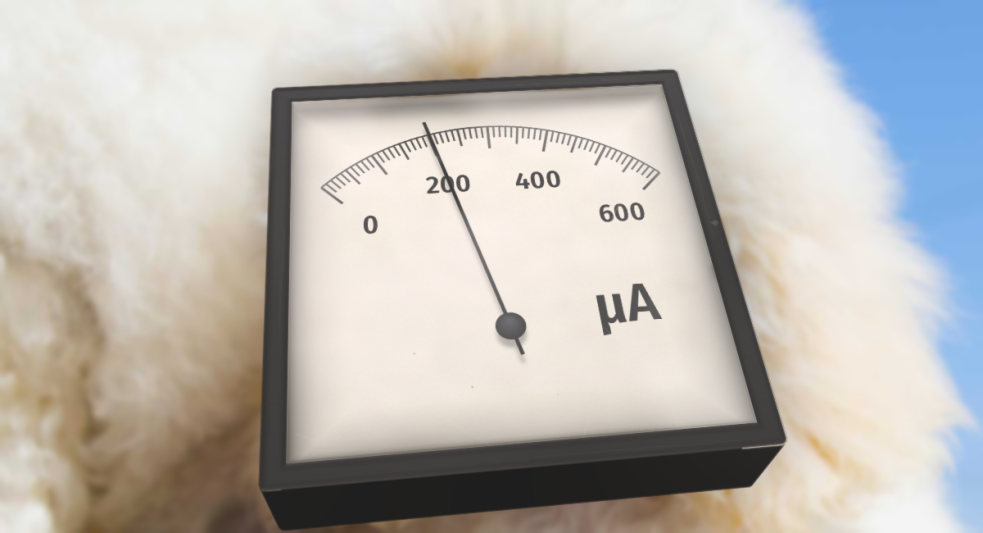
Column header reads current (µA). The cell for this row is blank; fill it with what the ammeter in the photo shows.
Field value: 200 µA
